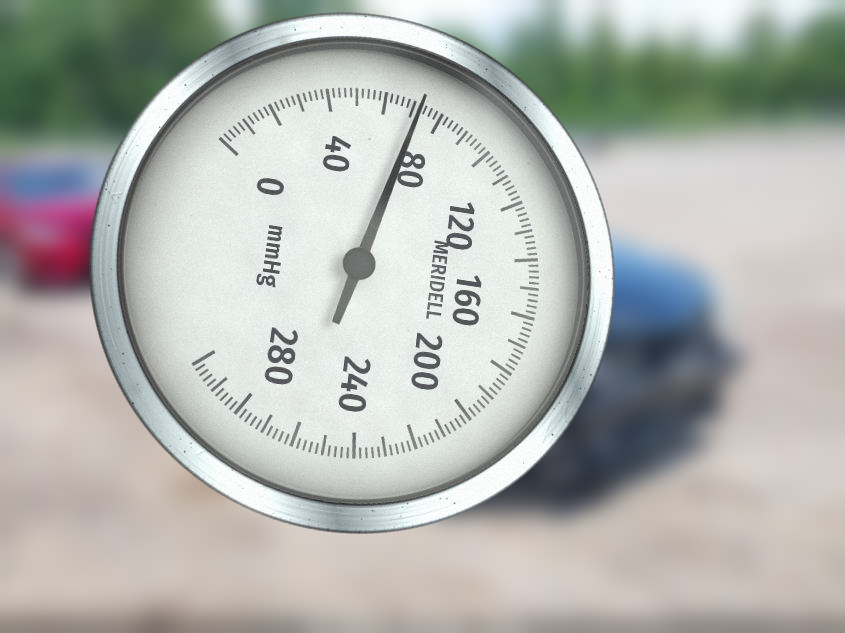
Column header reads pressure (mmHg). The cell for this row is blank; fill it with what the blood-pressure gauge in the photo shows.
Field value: 72 mmHg
